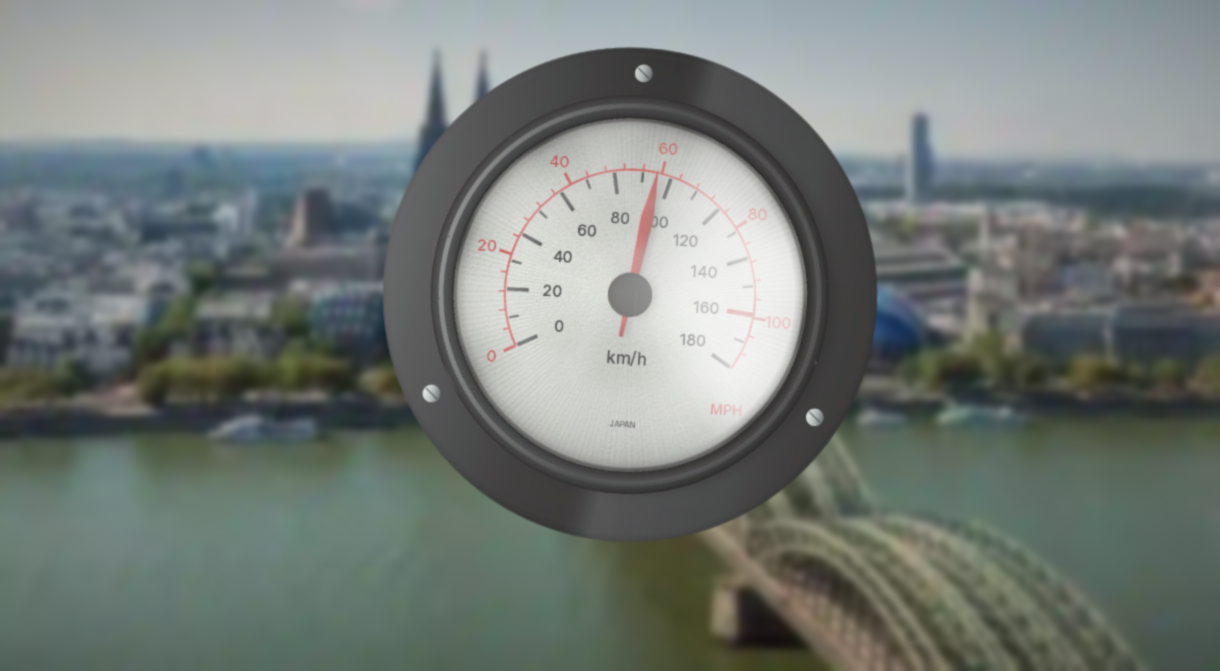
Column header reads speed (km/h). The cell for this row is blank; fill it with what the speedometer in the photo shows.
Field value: 95 km/h
